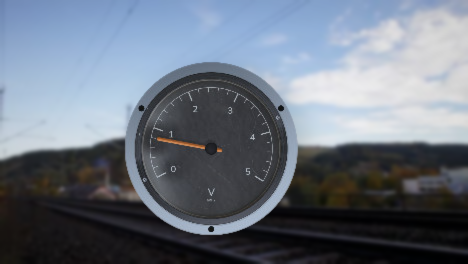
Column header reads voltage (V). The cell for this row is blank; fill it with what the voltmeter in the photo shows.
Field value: 0.8 V
